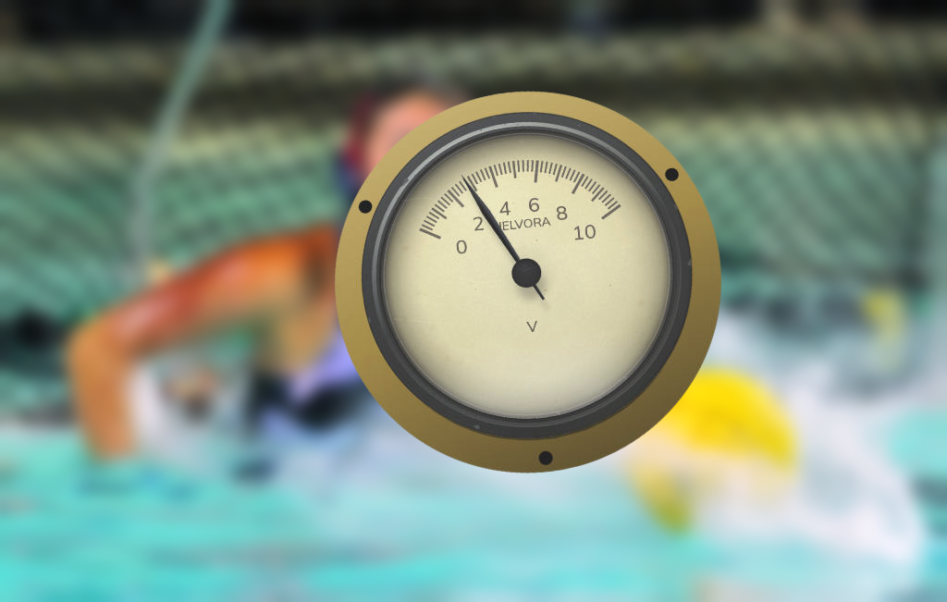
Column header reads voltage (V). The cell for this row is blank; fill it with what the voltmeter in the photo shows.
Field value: 2.8 V
